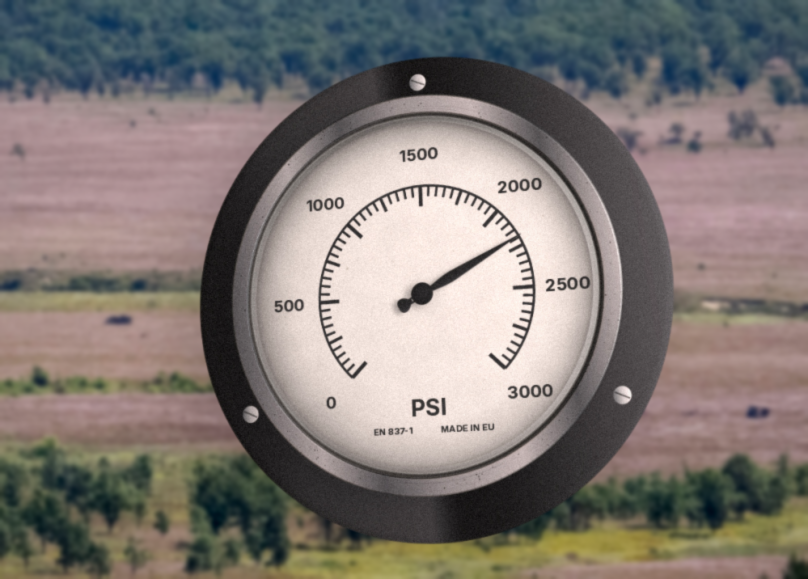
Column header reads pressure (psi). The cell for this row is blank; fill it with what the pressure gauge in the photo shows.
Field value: 2200 psi
